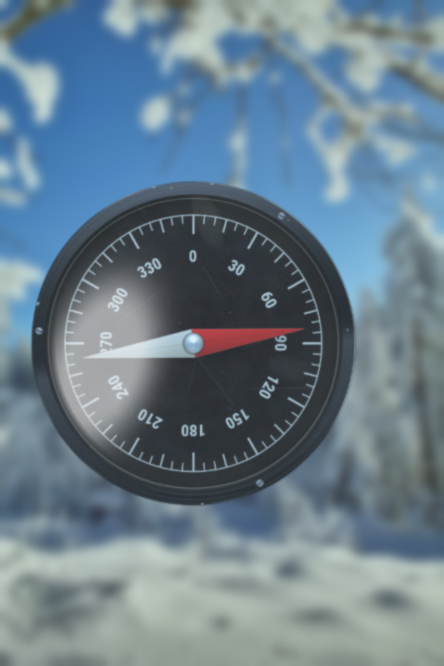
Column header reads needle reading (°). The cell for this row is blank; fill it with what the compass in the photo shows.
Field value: 82.5 °
